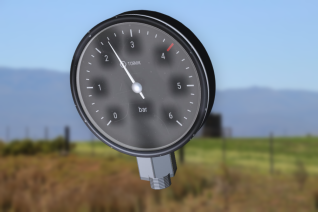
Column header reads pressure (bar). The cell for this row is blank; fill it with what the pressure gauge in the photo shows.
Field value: 2.4 bar
